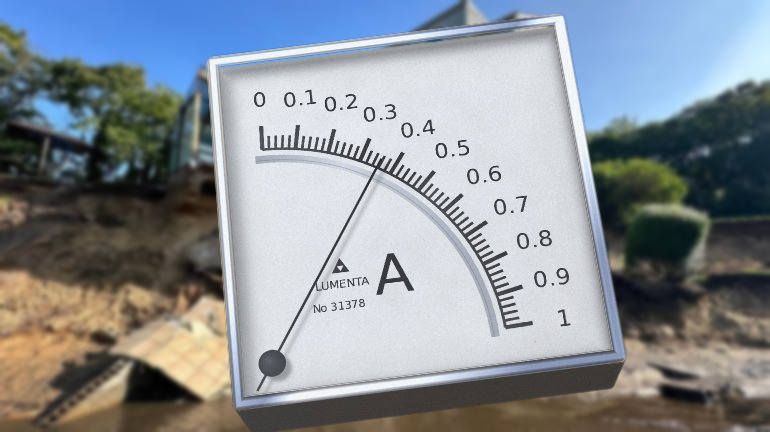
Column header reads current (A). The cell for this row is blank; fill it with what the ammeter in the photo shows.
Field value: 0.36 A
